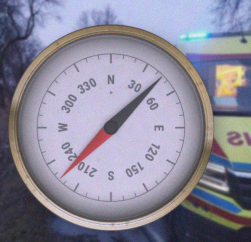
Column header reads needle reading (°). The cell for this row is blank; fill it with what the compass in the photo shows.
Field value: 225 °
